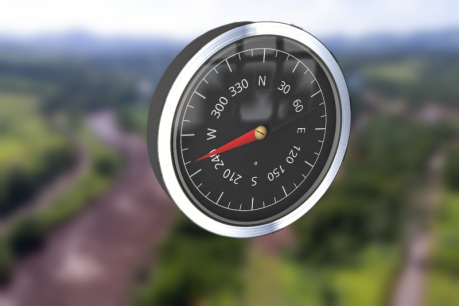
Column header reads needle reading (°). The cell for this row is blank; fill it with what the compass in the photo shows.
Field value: 250 °
